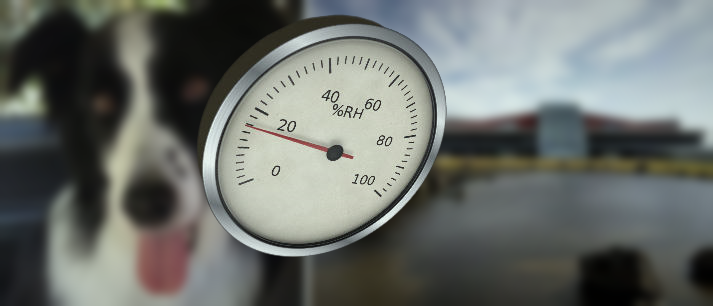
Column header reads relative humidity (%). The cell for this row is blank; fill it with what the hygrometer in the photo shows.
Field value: 16 %
